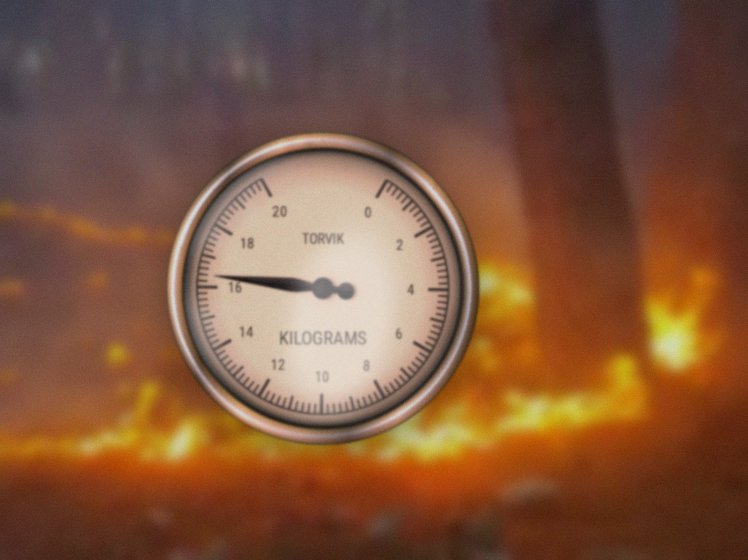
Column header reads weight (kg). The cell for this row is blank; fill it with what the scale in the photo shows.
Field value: 16.4 kg
